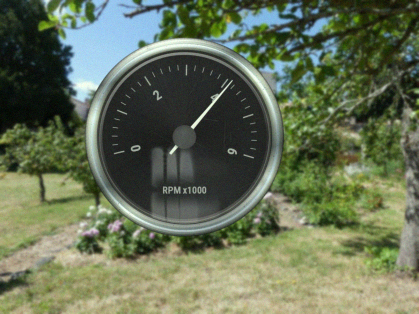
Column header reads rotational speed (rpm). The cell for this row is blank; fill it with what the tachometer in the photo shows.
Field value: 4100 rpm
